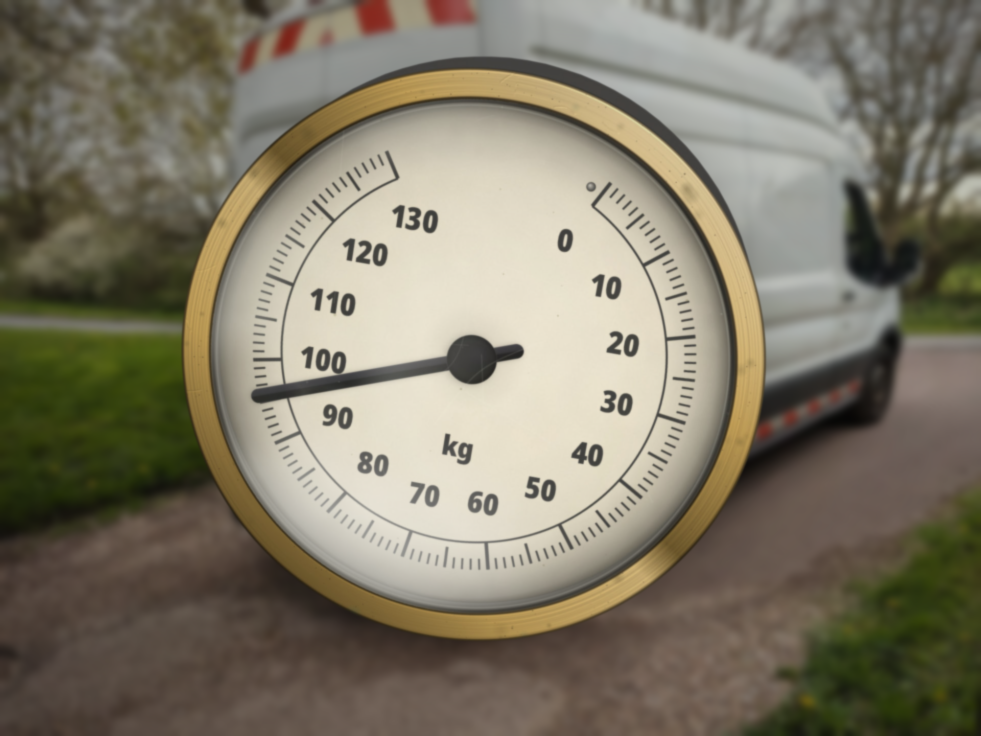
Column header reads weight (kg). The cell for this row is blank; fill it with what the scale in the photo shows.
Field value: 96 kg
